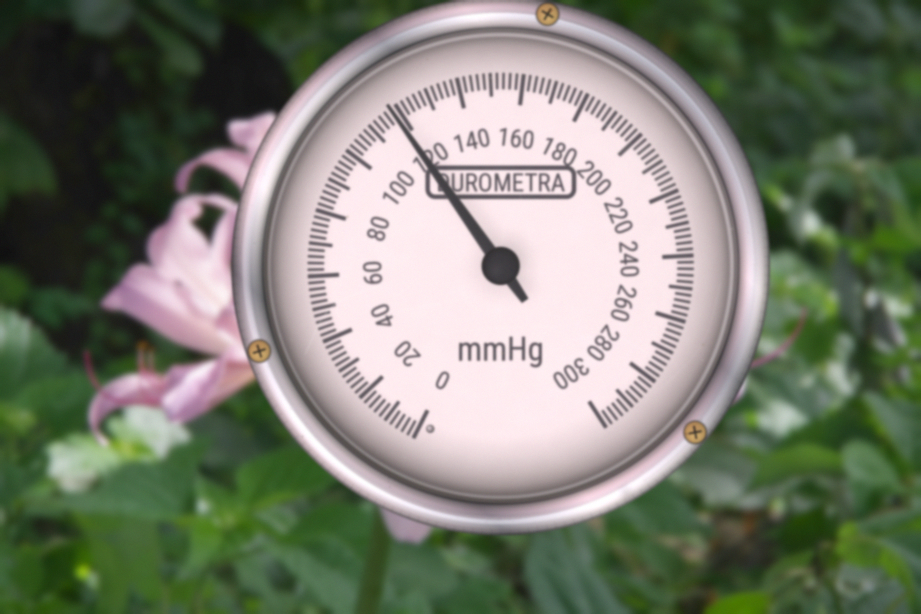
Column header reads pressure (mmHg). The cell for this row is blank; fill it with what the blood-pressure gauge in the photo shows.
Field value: 118 mmHg
